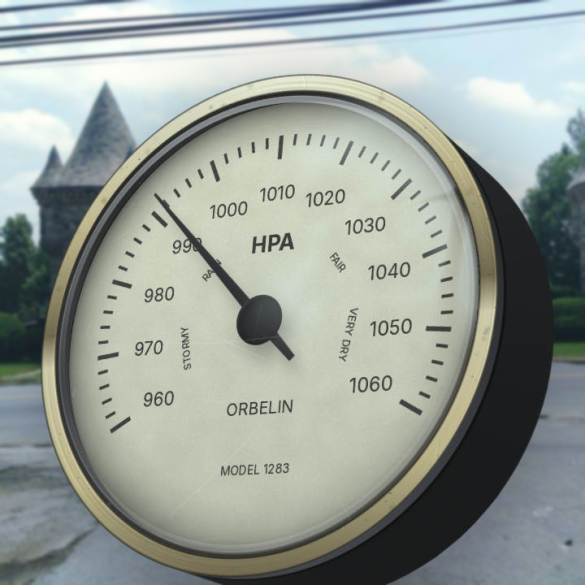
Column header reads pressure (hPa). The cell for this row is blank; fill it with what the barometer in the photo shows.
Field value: 992 hPa
